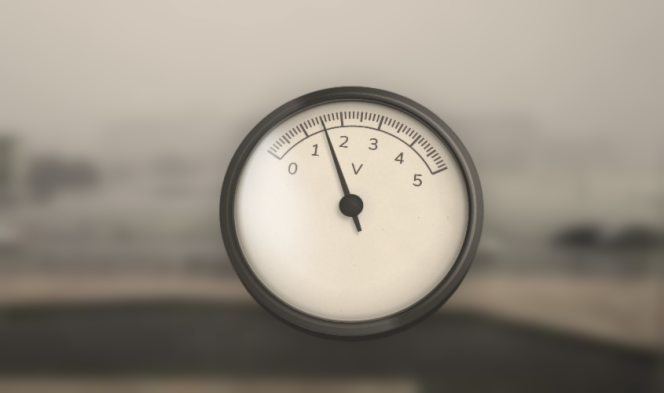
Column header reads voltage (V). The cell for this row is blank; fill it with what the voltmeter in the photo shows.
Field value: 1.5 V
